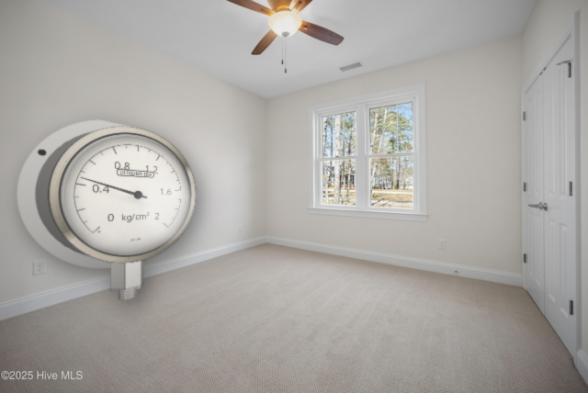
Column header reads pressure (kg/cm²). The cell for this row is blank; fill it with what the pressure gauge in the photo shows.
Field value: 0.45 kg/cm²
